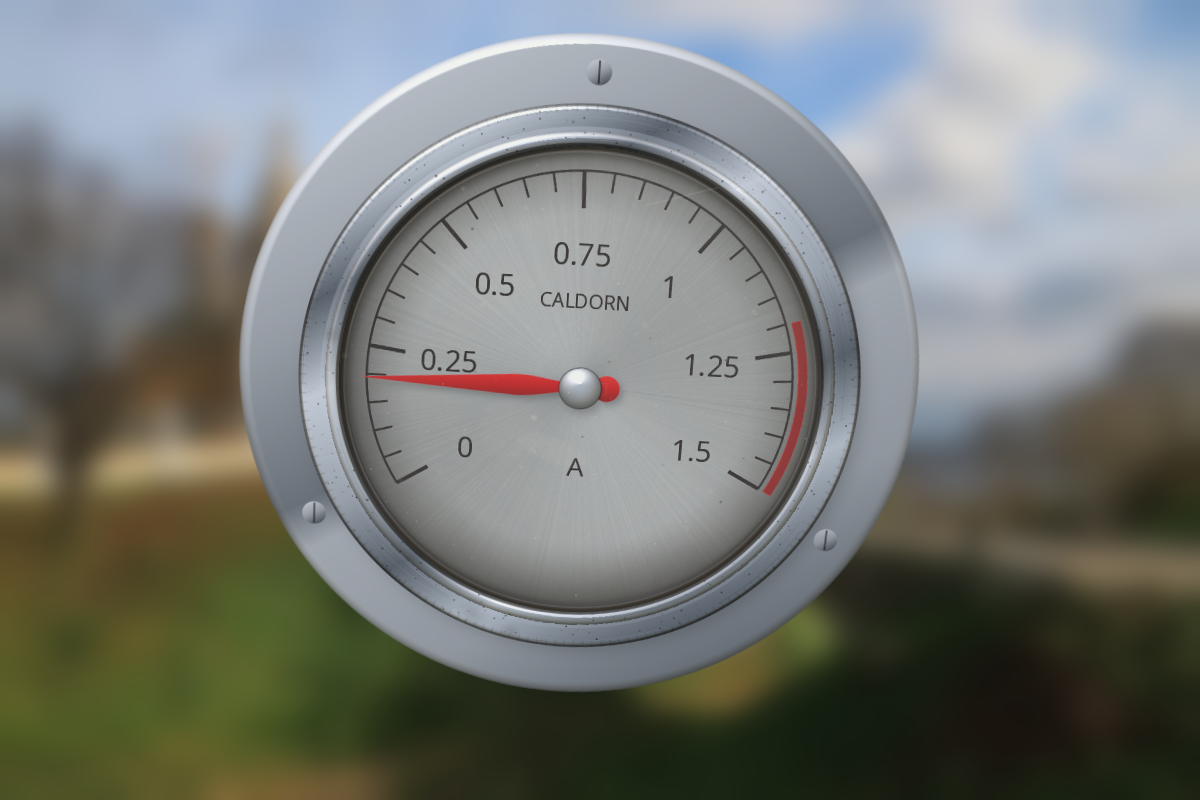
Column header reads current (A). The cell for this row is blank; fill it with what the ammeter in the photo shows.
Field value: 0.2 A
